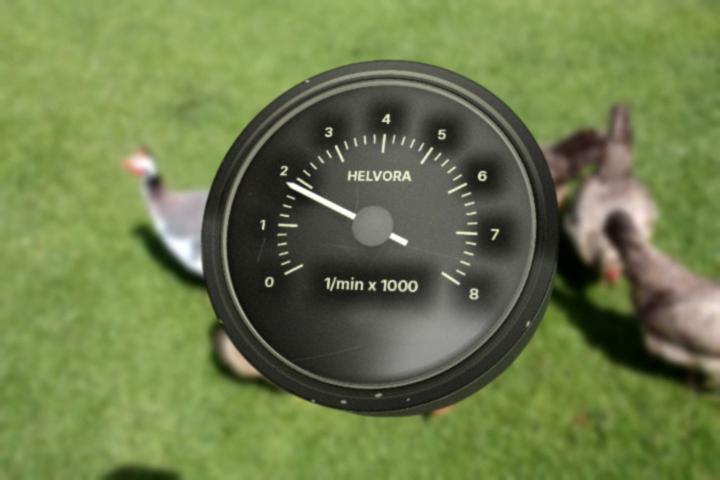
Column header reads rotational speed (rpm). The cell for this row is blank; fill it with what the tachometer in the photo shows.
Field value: 1800 rpm
